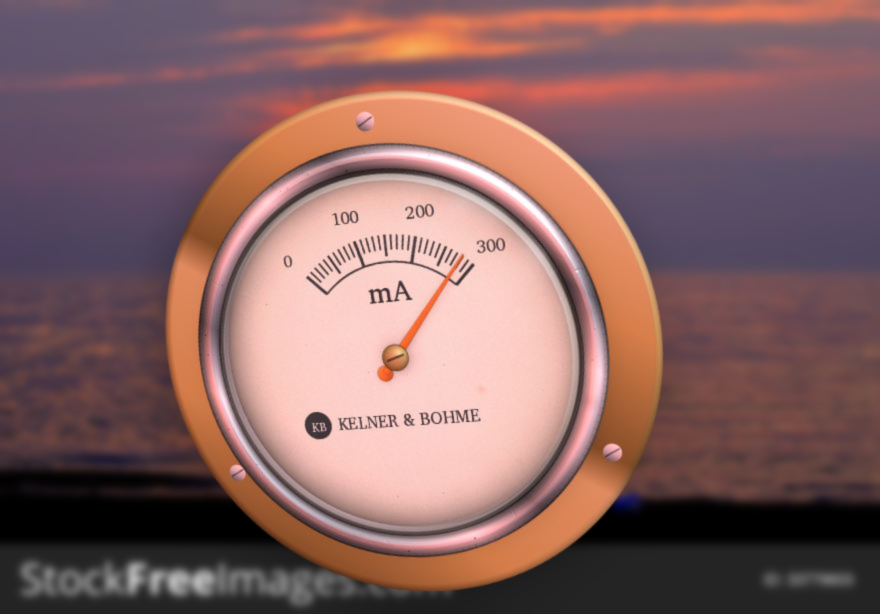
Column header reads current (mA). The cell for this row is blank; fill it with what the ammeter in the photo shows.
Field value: 280 mA
